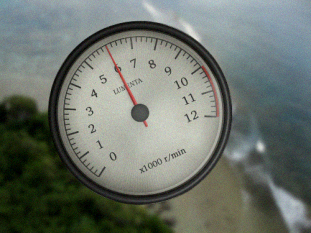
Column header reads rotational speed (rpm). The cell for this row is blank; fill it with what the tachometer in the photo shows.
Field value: 6000 rpm
